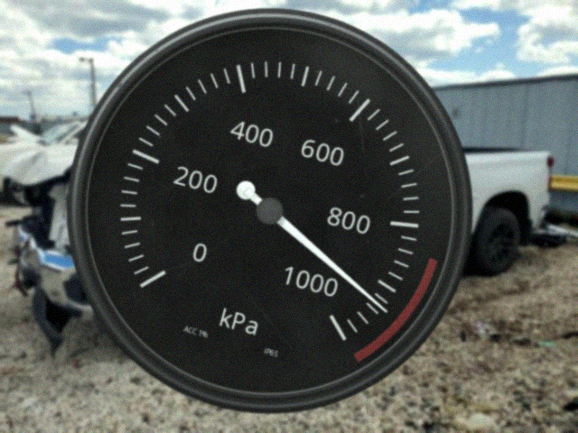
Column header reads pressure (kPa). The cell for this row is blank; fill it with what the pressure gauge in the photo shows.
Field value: 930 kPa
